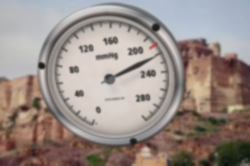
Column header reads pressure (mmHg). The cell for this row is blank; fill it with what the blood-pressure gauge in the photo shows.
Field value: 220 mmHg
